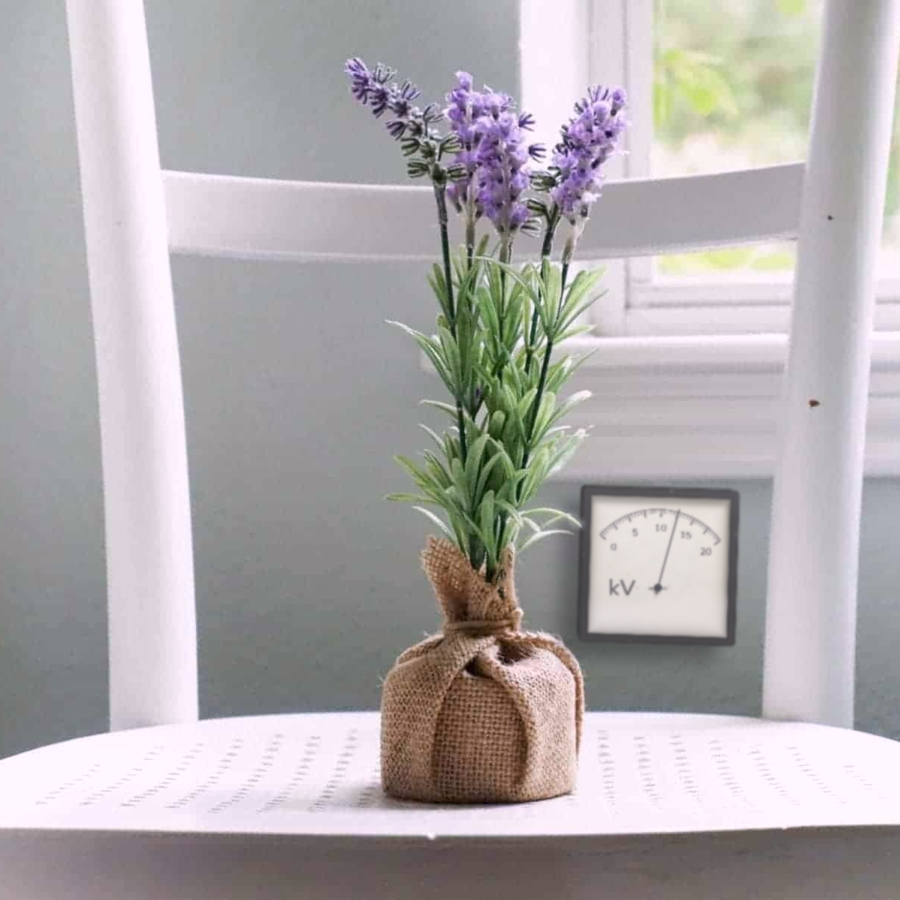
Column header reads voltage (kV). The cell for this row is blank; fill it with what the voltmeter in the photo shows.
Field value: 12.5 kV
